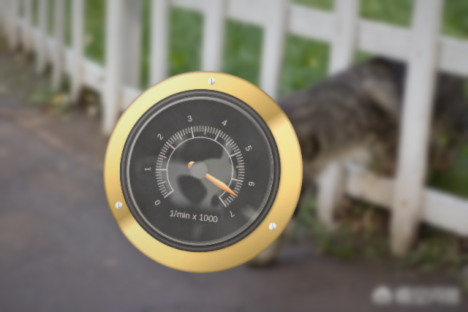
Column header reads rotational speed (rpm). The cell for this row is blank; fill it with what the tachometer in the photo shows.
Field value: 6500 rpm
